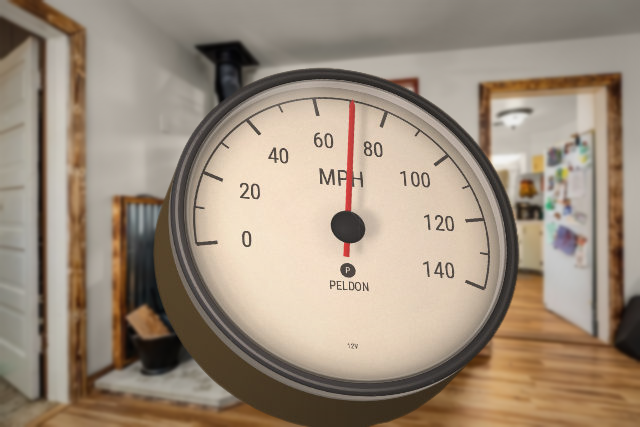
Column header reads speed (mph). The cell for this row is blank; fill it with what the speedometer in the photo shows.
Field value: 70 mph
